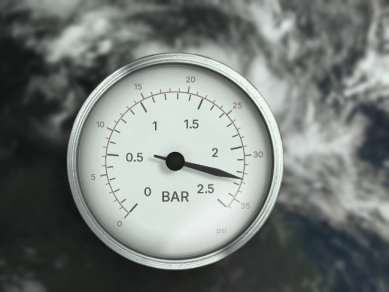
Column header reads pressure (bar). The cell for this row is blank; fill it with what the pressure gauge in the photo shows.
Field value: 2.25 bar
